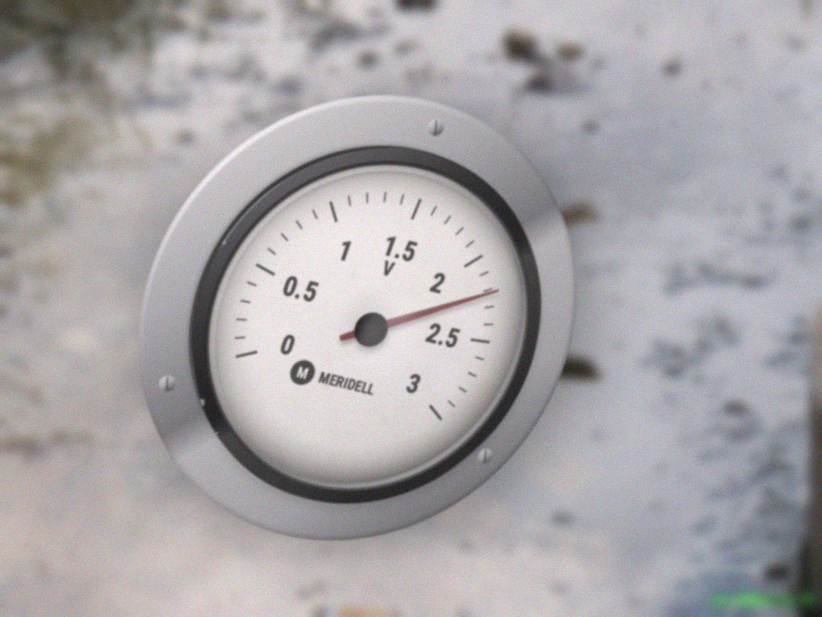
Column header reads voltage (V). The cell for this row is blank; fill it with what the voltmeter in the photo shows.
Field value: 2.2 V
